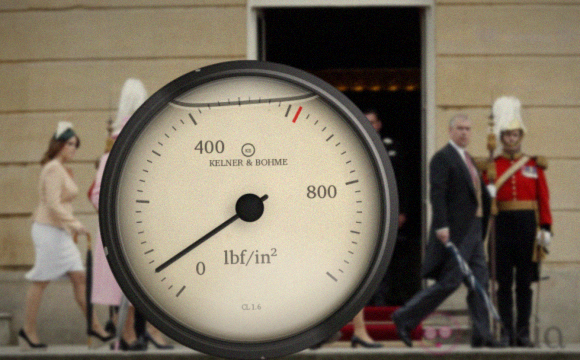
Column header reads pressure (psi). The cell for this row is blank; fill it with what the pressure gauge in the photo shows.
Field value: 60 psi
